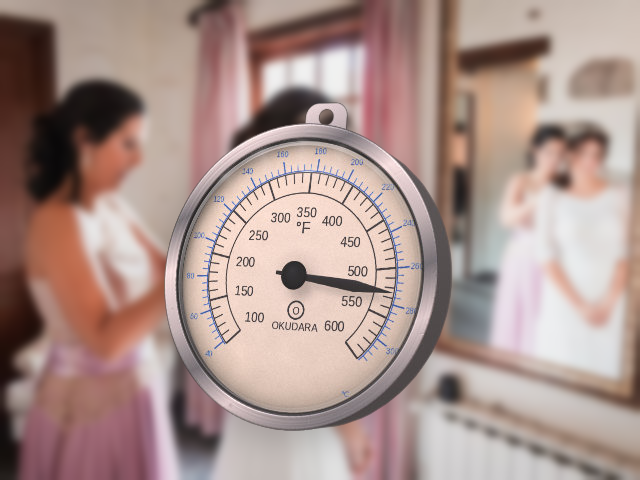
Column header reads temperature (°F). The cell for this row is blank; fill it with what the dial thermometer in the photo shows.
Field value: 525 °F
